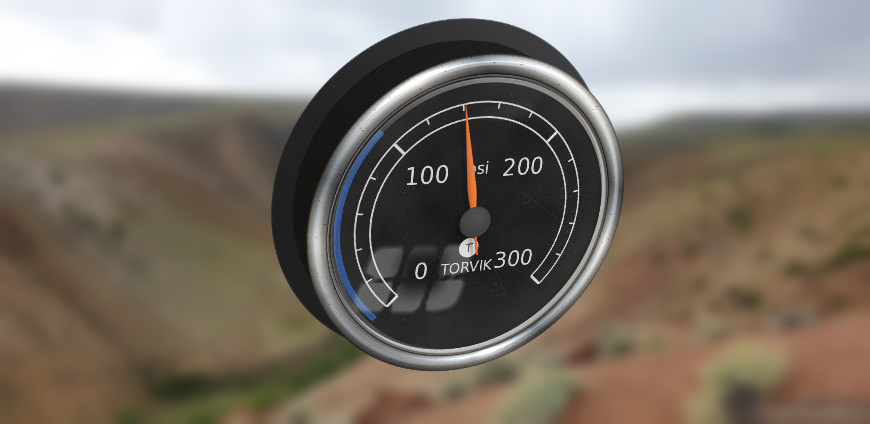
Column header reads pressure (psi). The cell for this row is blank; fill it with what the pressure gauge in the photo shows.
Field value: 140 psi
